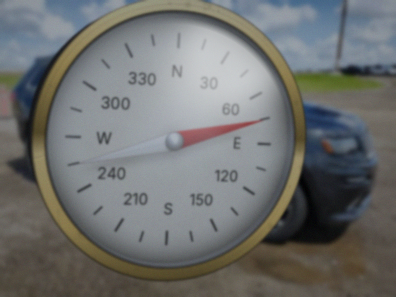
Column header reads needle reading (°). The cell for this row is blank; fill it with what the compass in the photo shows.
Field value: 75 °
